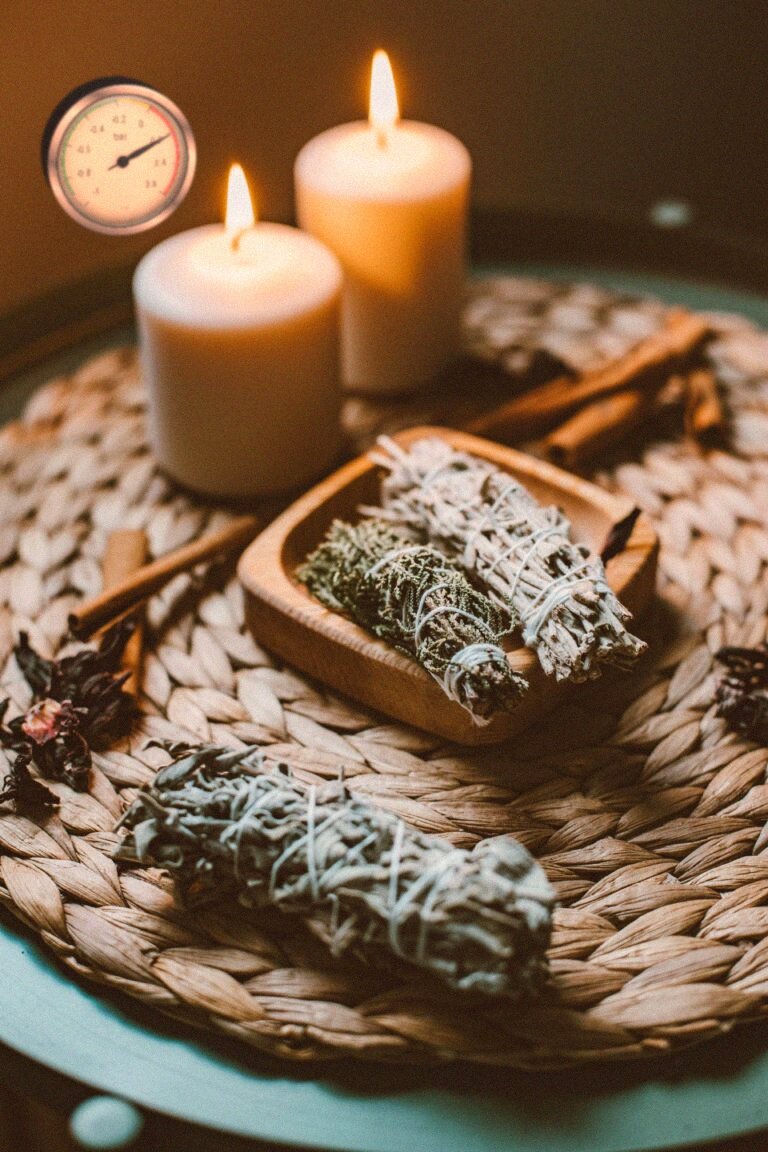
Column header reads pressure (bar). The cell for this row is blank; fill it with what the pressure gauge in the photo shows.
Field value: 0.2 bar
